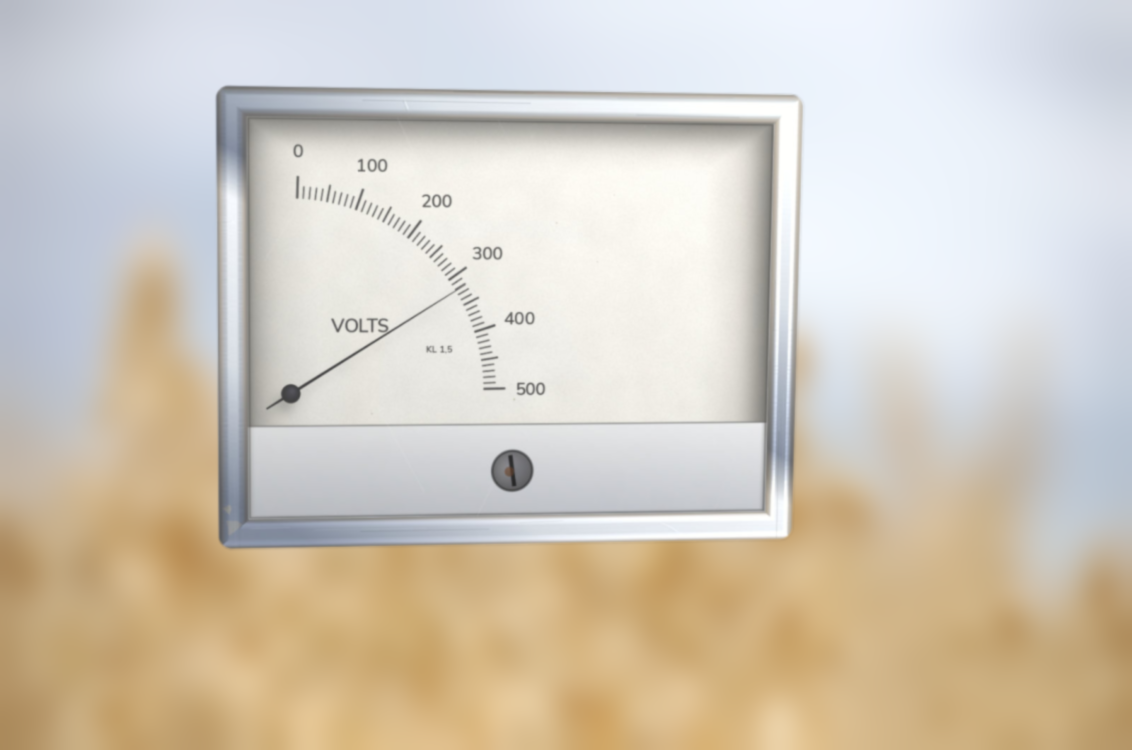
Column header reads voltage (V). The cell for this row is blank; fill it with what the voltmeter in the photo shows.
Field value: 320 V
